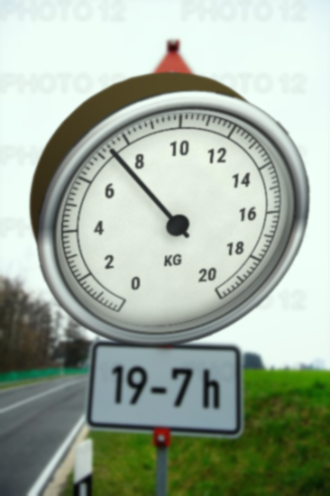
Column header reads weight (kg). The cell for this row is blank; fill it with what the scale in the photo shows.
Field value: 7.4 kg
